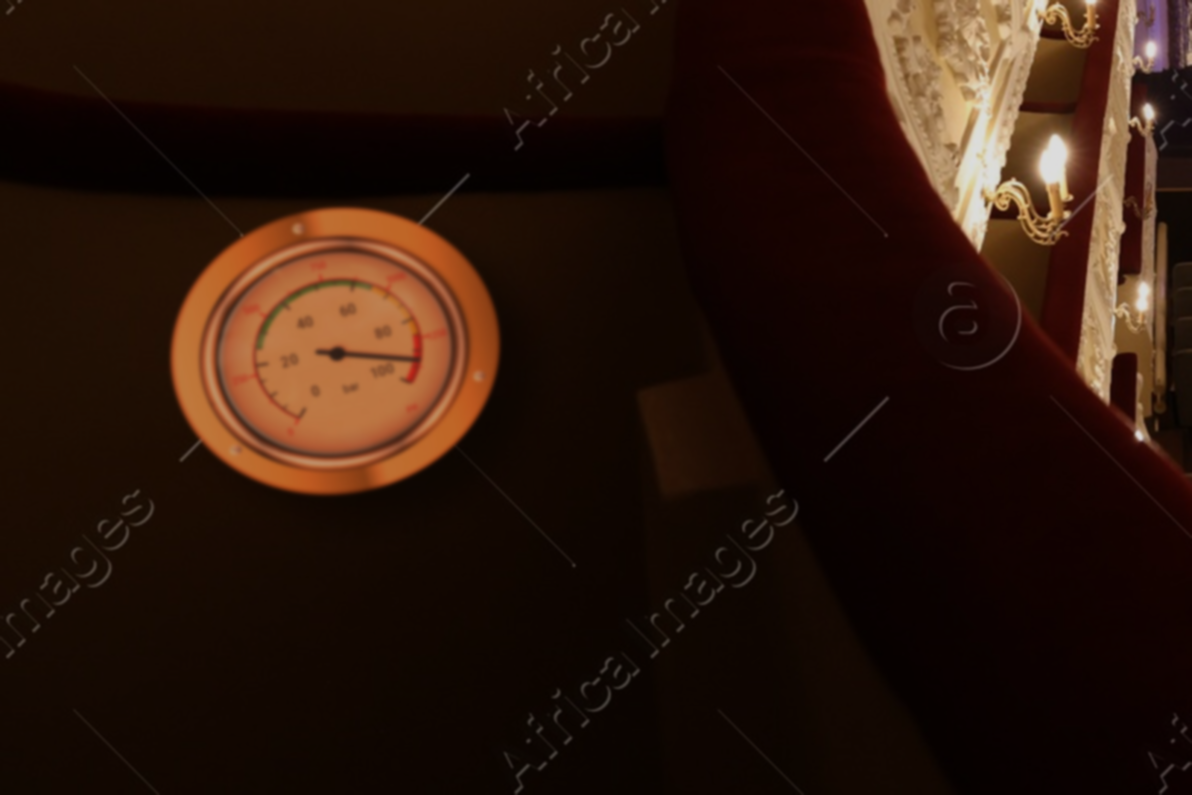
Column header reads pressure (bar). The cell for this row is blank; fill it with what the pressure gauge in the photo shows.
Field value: 92.5 bar
